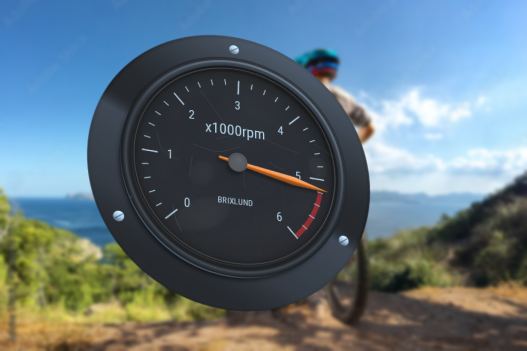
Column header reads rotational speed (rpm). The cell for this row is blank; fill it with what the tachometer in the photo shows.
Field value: 5200 rpm
